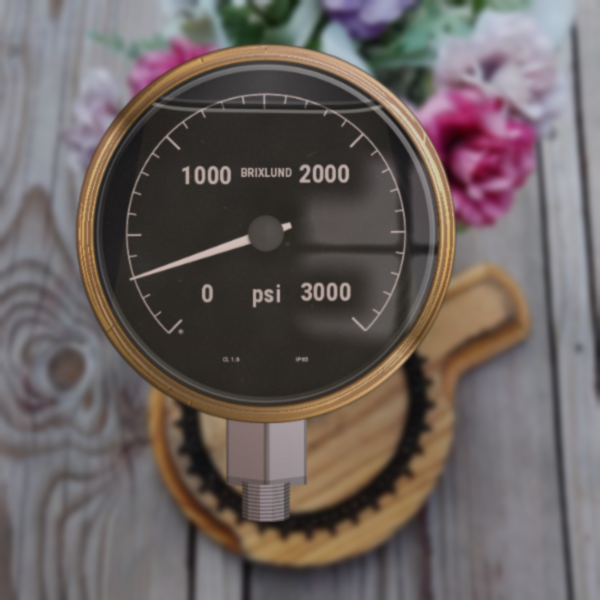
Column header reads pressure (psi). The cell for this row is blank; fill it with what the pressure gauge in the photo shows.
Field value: 300 psi
